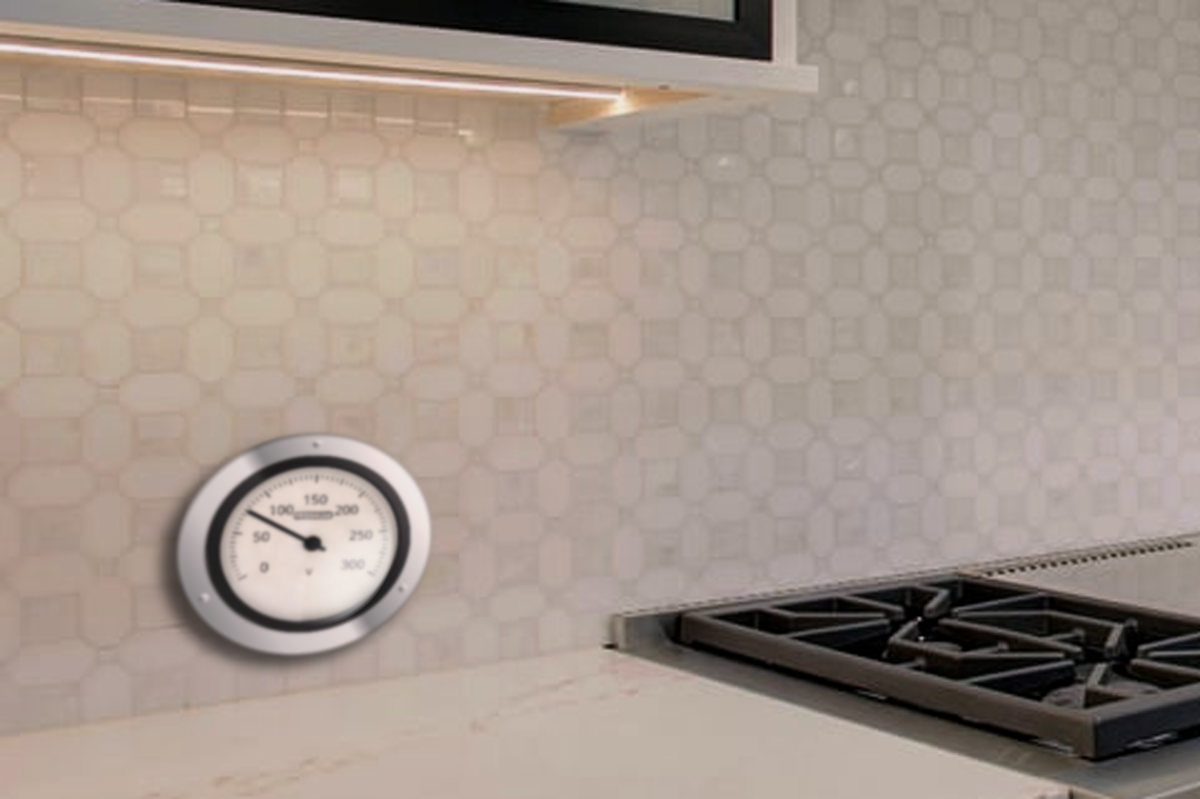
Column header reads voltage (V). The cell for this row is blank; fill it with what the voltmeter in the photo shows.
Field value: 75 V
